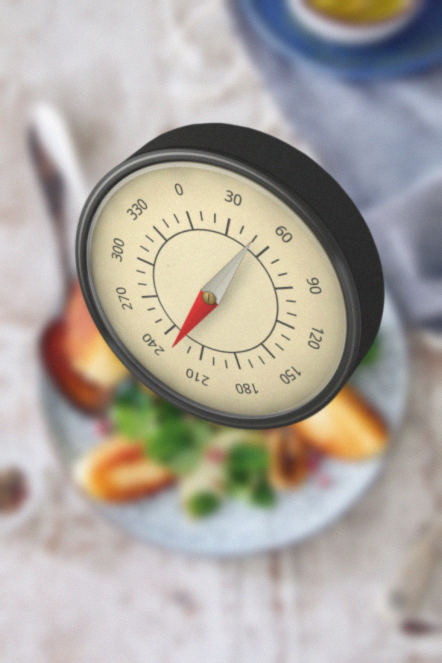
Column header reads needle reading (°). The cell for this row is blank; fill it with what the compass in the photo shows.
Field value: 230 °
